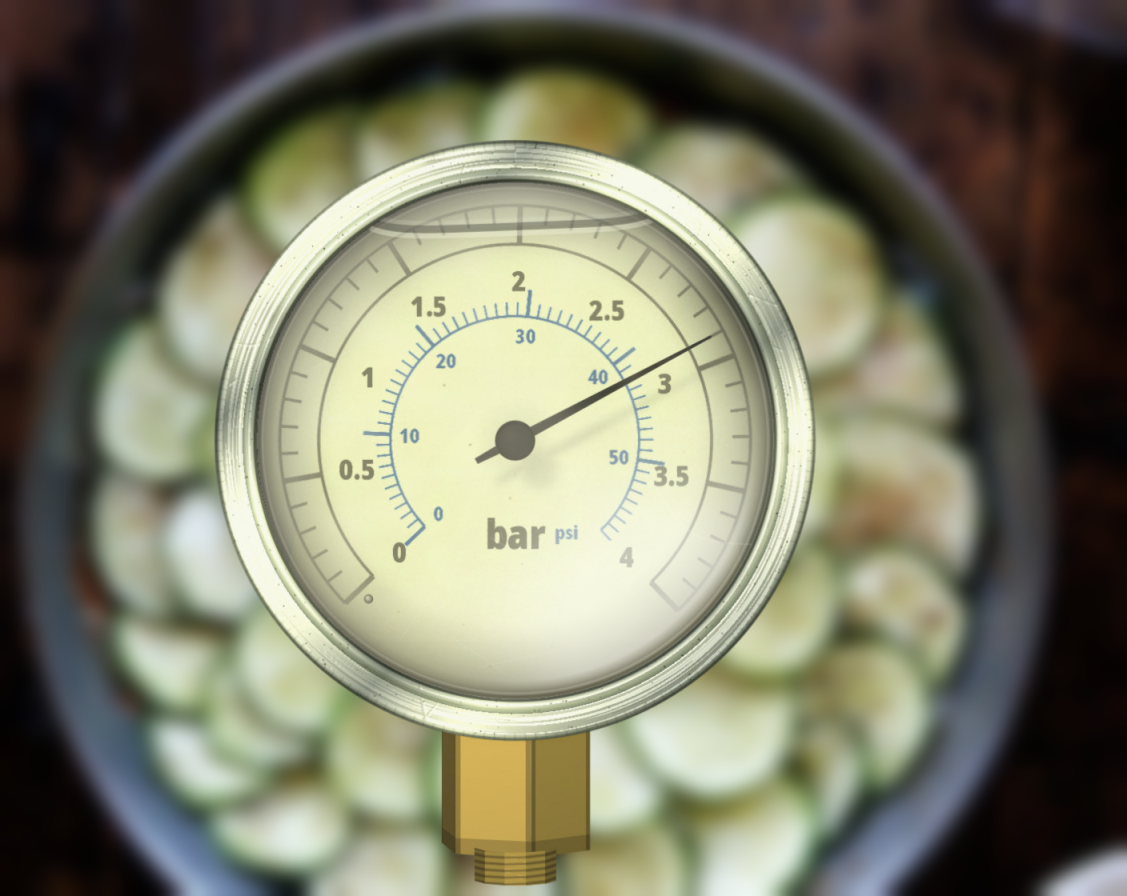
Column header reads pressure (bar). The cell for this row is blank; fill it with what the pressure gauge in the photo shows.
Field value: 2.9 bar
